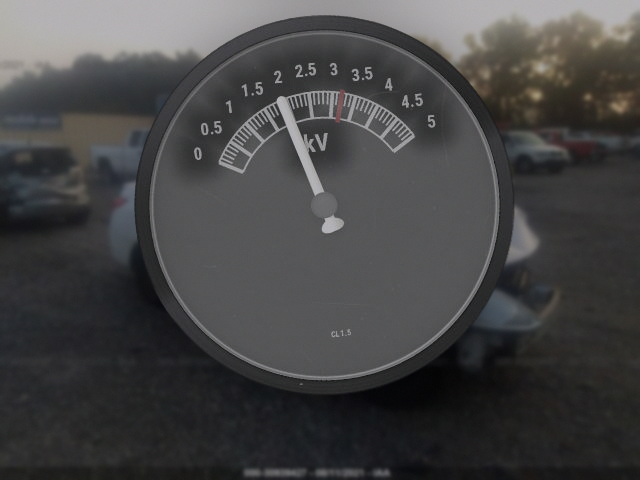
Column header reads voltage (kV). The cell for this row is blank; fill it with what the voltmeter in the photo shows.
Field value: 1.9 kV
